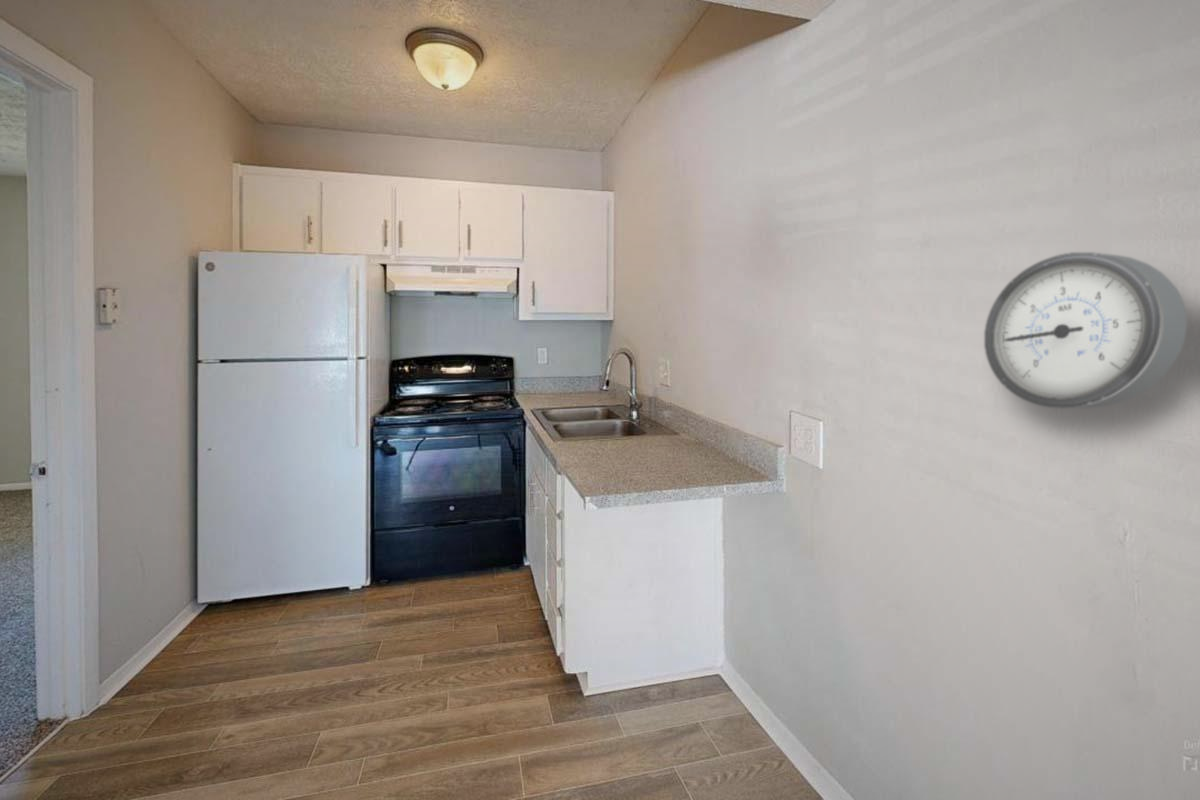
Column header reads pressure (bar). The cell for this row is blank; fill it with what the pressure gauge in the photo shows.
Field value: 1 bar
